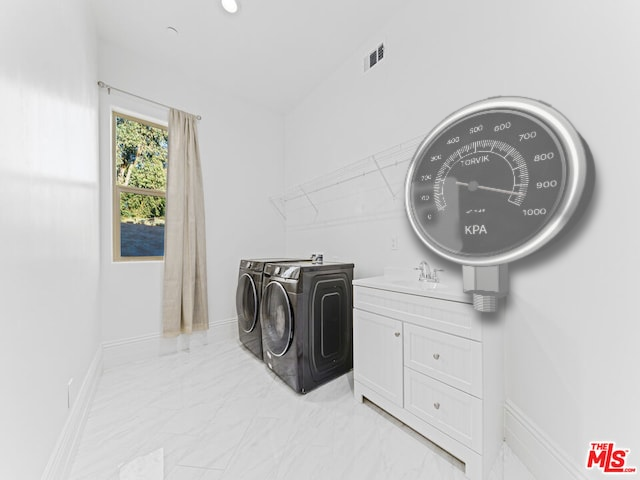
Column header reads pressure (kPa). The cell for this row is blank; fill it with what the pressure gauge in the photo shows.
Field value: 950 kPa
